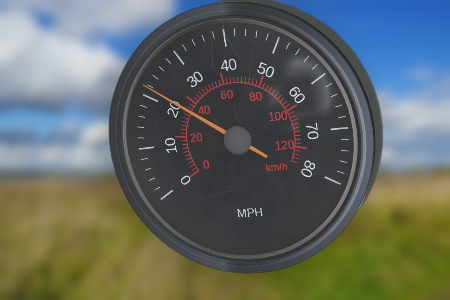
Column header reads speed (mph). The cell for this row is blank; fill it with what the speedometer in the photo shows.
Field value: 22 mph
